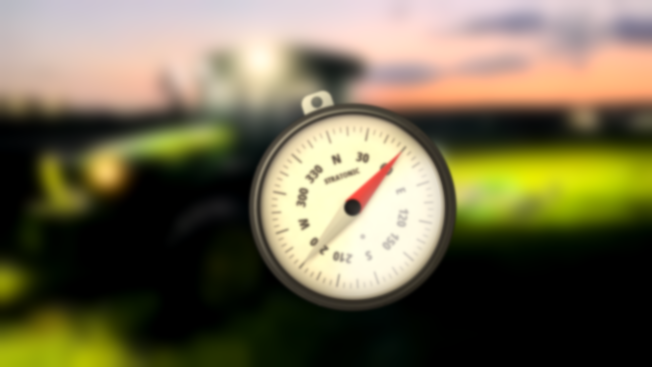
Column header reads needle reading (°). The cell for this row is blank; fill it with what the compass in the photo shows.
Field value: 60 °
